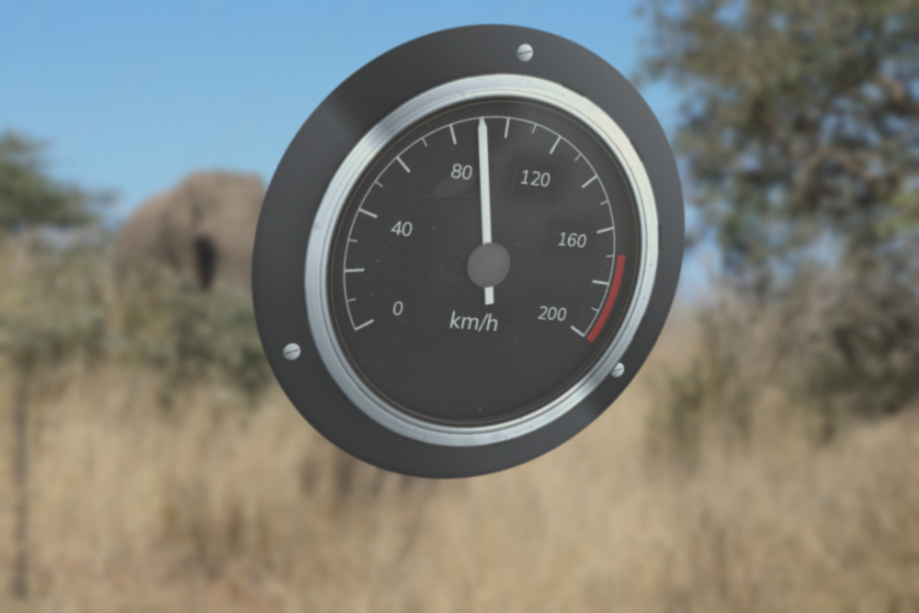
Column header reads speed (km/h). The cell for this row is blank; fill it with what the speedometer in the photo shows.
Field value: 90 km/h
